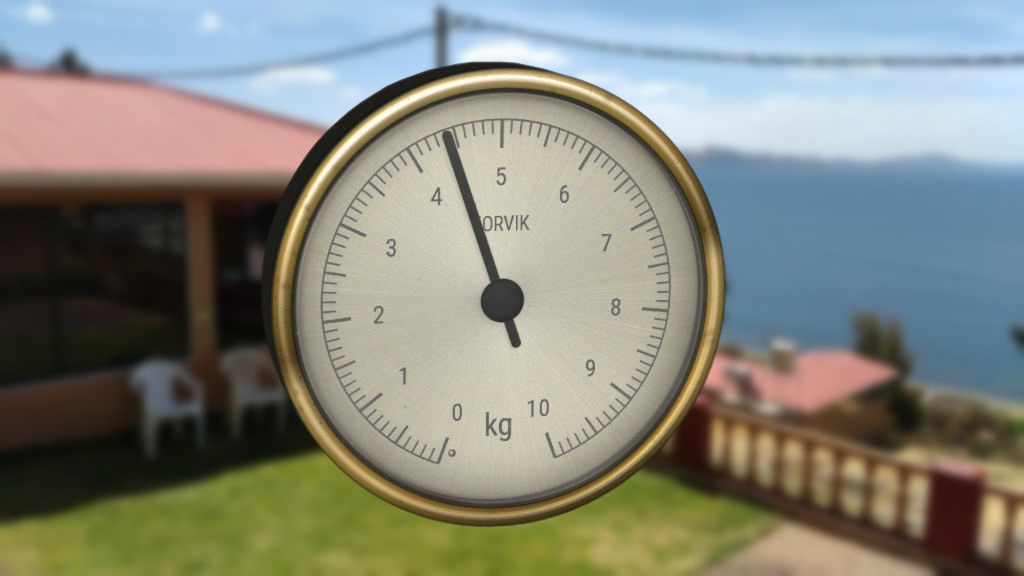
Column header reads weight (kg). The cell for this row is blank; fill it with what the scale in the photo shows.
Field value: 4.4 kg
